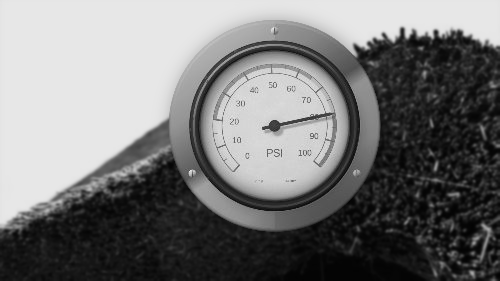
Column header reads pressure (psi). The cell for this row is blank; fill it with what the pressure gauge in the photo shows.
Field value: 80 psi
